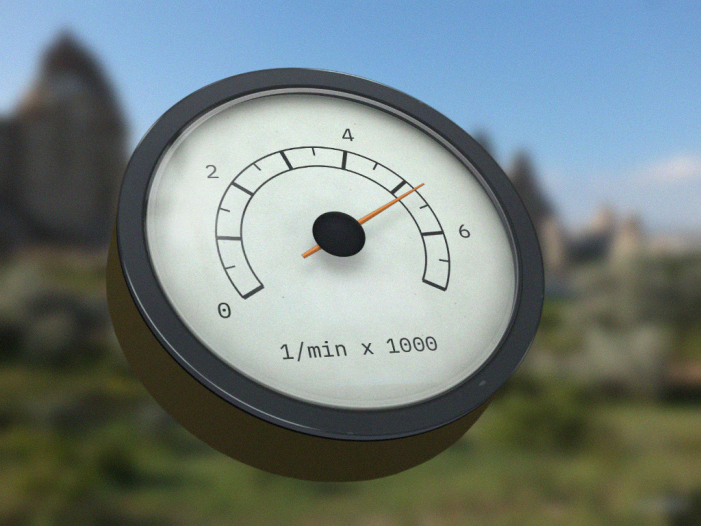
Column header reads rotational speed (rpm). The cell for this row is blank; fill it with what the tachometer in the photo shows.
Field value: 5250 rpm
